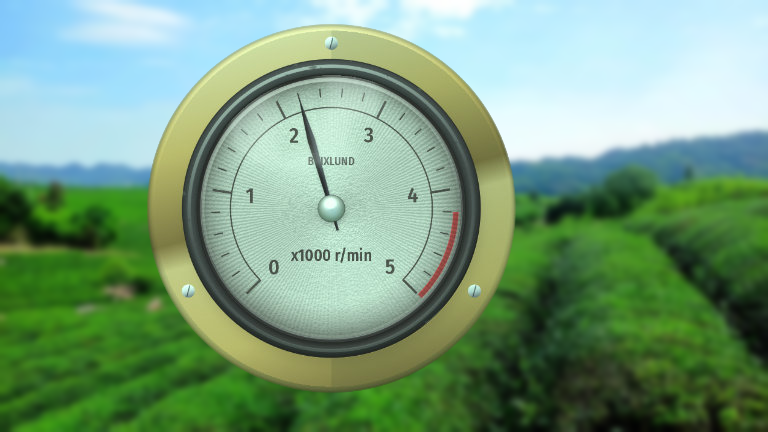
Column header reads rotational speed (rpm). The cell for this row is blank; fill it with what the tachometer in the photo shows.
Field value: 2200 rpm
